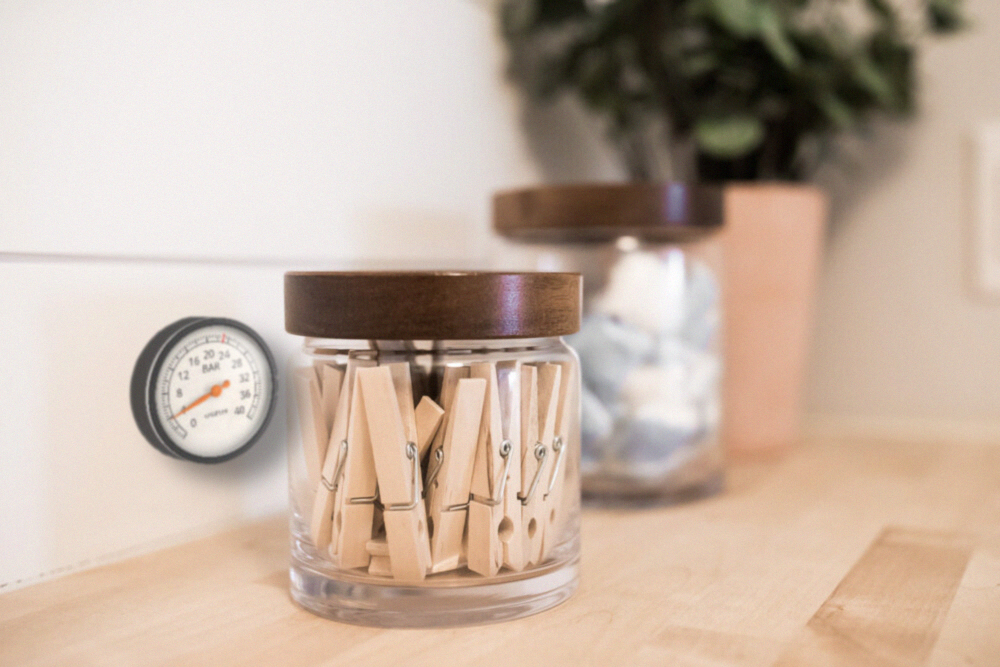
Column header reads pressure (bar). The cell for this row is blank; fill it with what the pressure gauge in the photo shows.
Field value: 4 bar
